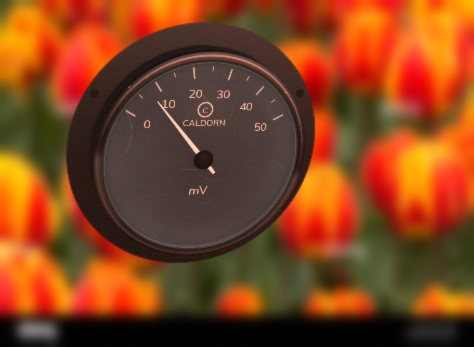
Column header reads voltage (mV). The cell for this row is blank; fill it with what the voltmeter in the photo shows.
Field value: 7.5 mV
